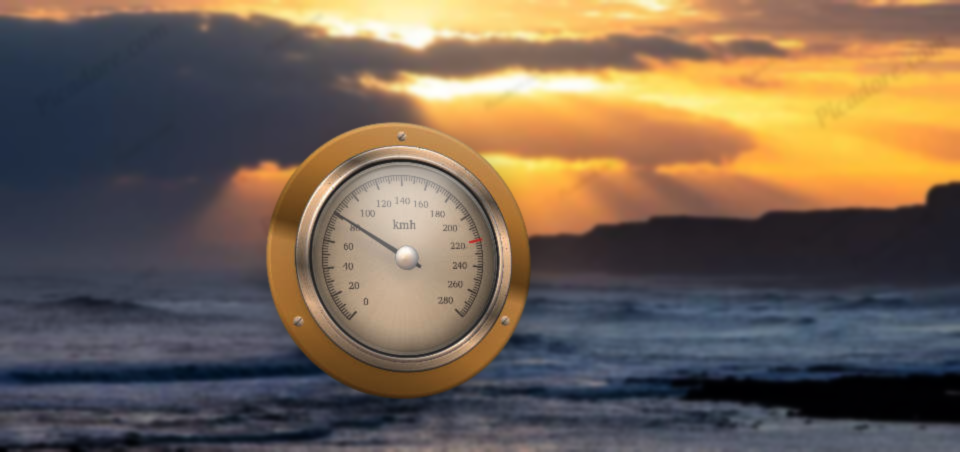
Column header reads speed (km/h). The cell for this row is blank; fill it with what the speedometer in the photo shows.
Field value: 80 km/h
